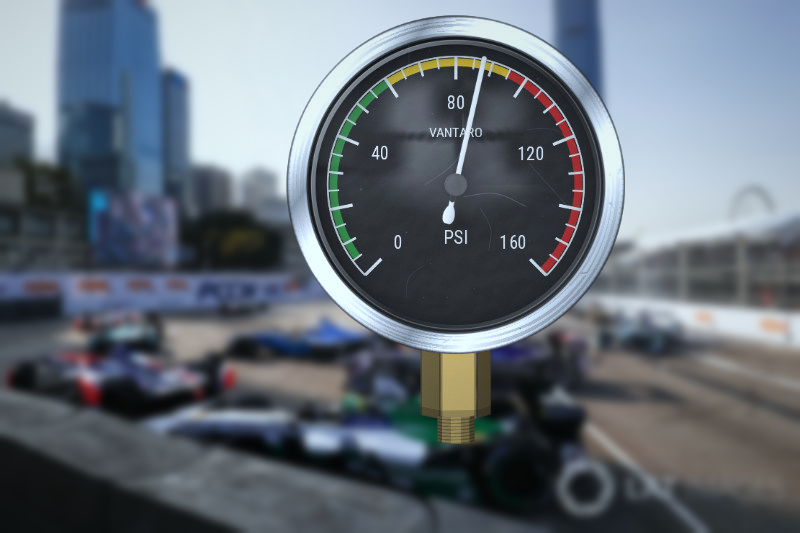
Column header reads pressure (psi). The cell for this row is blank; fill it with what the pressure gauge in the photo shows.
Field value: 87.5 psi
